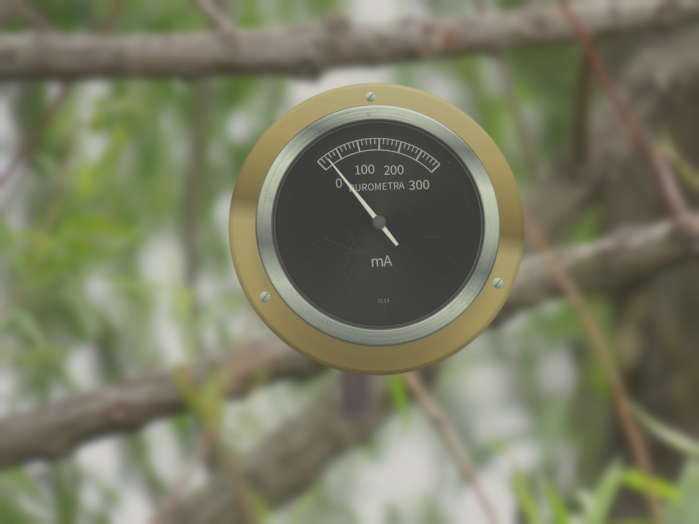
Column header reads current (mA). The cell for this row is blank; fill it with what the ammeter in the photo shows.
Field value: 20 mA
